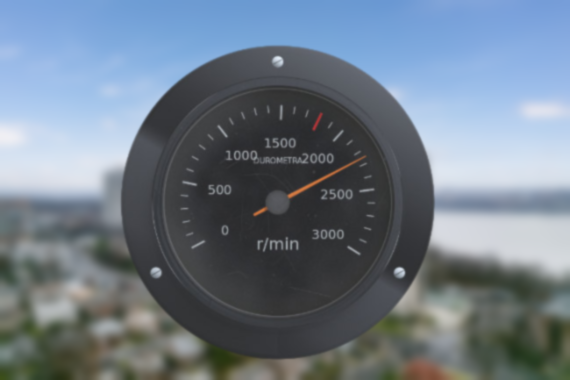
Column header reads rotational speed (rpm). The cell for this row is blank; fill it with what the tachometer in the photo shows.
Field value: 2250 rpm
